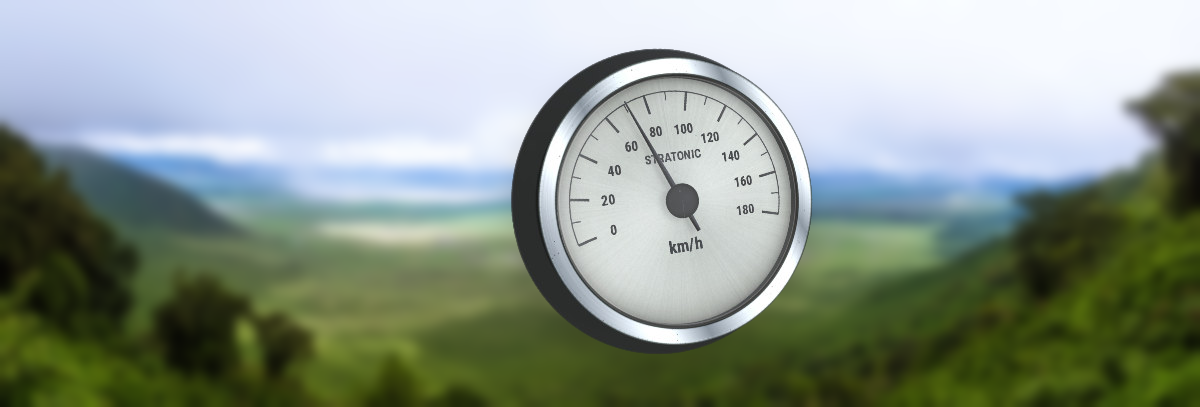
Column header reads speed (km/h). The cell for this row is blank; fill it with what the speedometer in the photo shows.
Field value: 70 km/h
